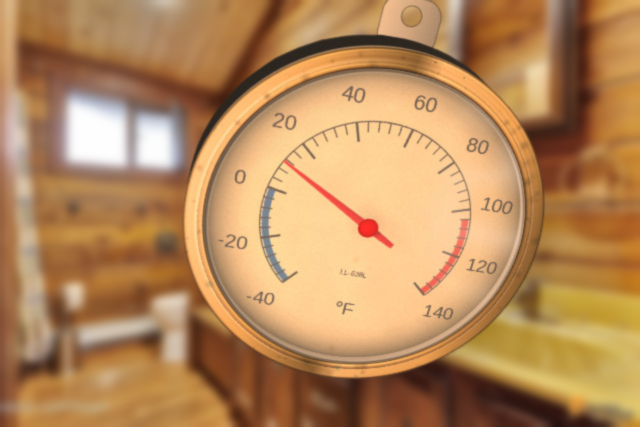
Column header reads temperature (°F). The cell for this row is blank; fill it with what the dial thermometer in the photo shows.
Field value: 12 °F
